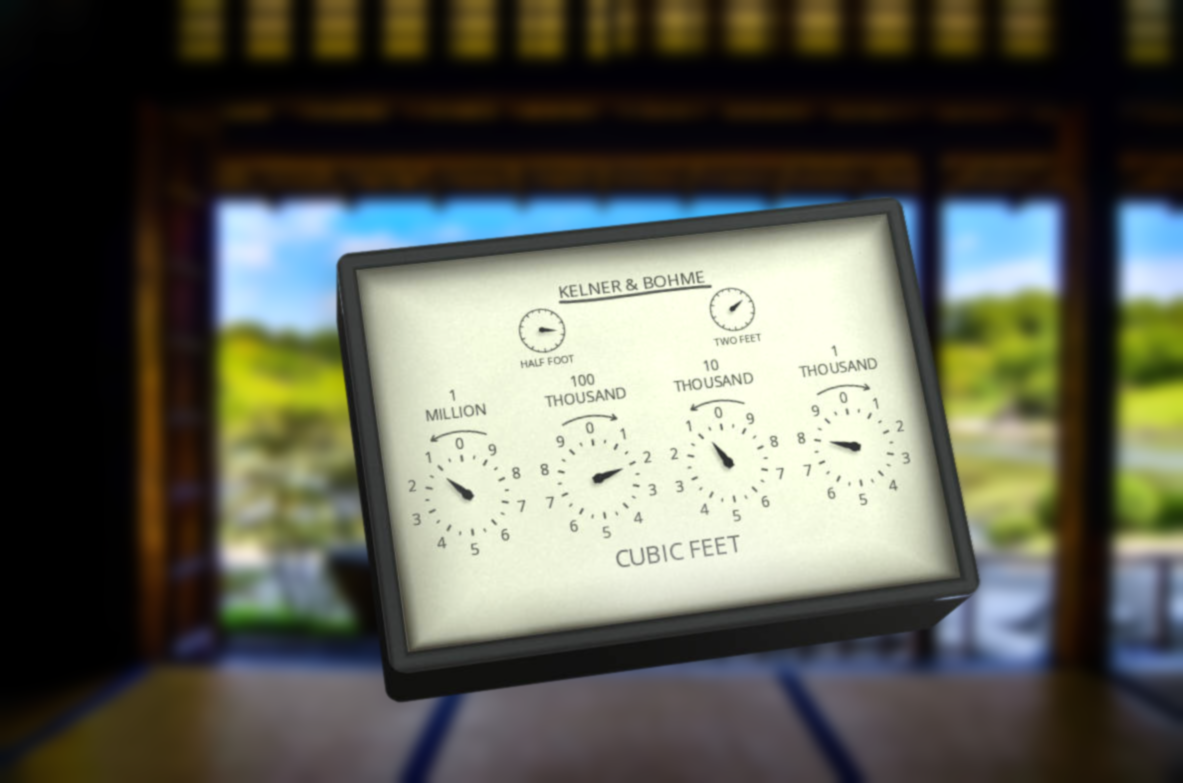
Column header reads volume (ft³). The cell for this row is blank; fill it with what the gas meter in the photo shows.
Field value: 120800 ft³
